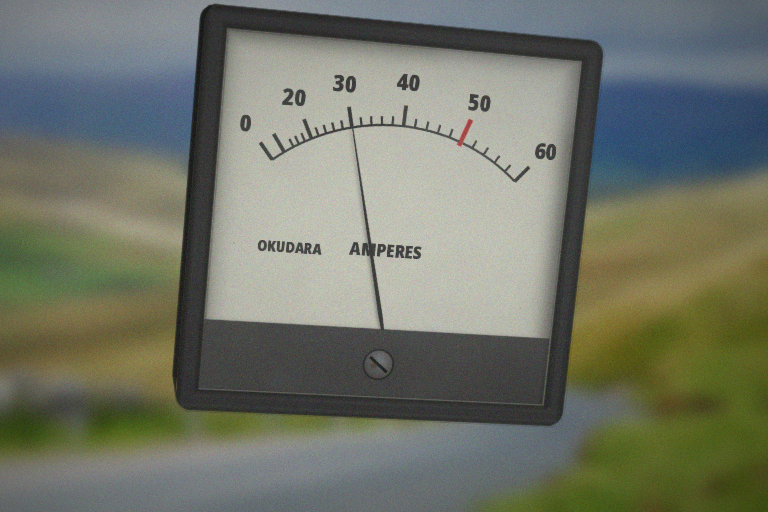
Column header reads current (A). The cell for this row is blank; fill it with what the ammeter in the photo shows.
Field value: 30 A
